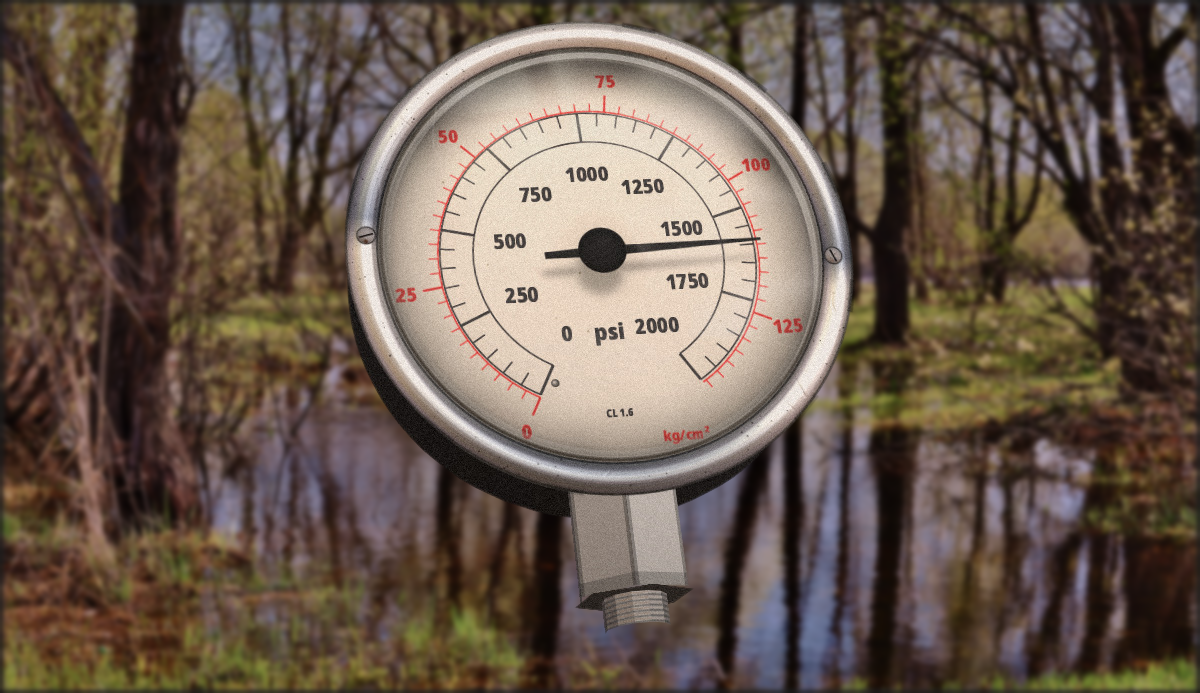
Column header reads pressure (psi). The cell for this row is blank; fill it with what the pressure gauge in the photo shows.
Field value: 1600 psi
